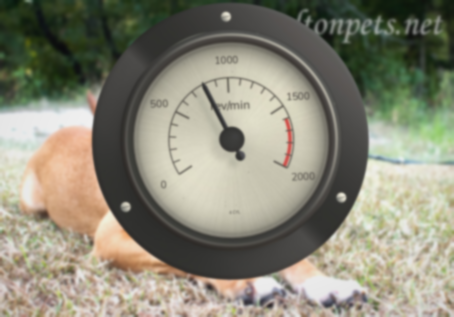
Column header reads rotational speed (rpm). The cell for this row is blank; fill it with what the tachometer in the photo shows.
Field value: 800 rpm
